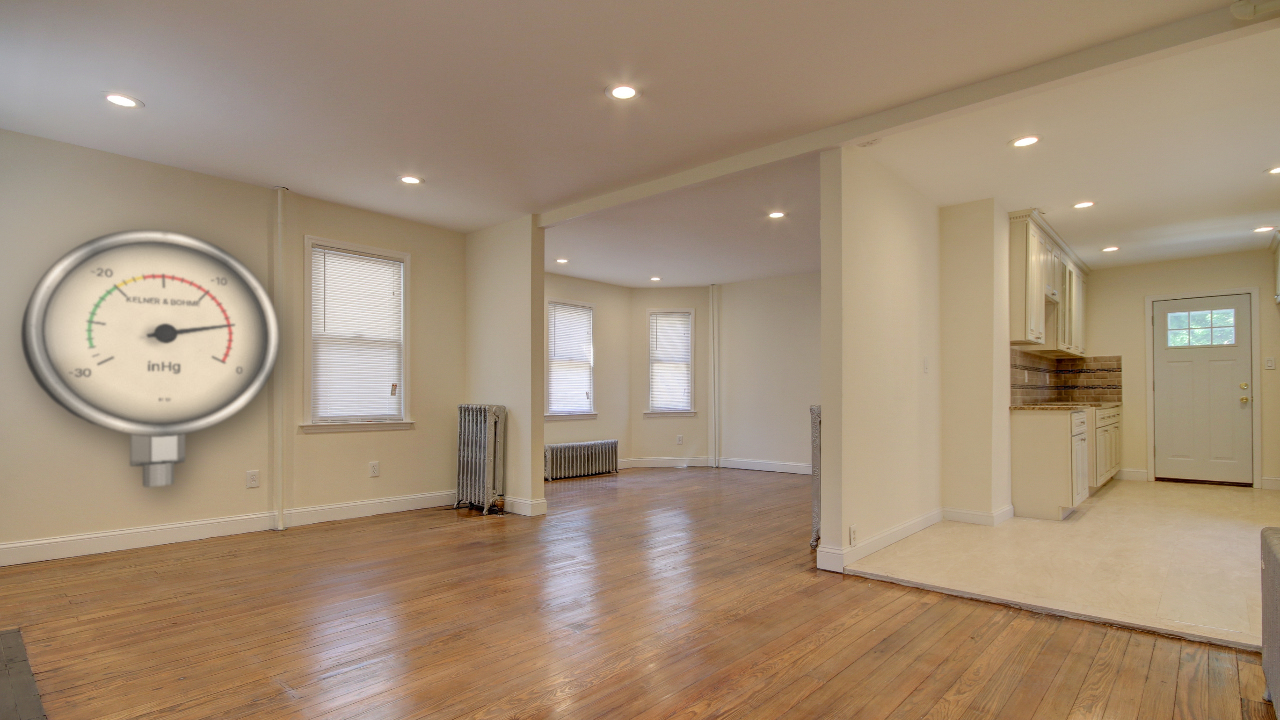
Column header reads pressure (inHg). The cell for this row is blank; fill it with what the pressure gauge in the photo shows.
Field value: -5 inHg
